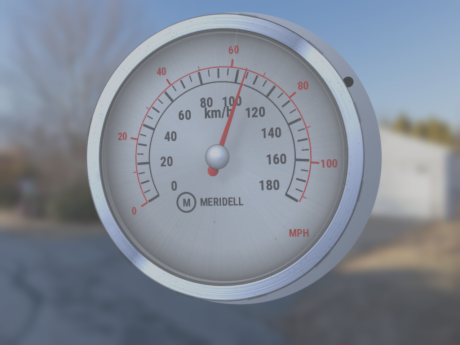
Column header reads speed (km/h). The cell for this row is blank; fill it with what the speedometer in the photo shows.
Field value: 105 km/h
